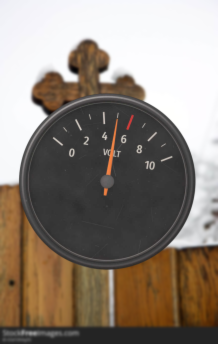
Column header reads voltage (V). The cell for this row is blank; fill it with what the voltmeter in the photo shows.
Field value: 5 V
